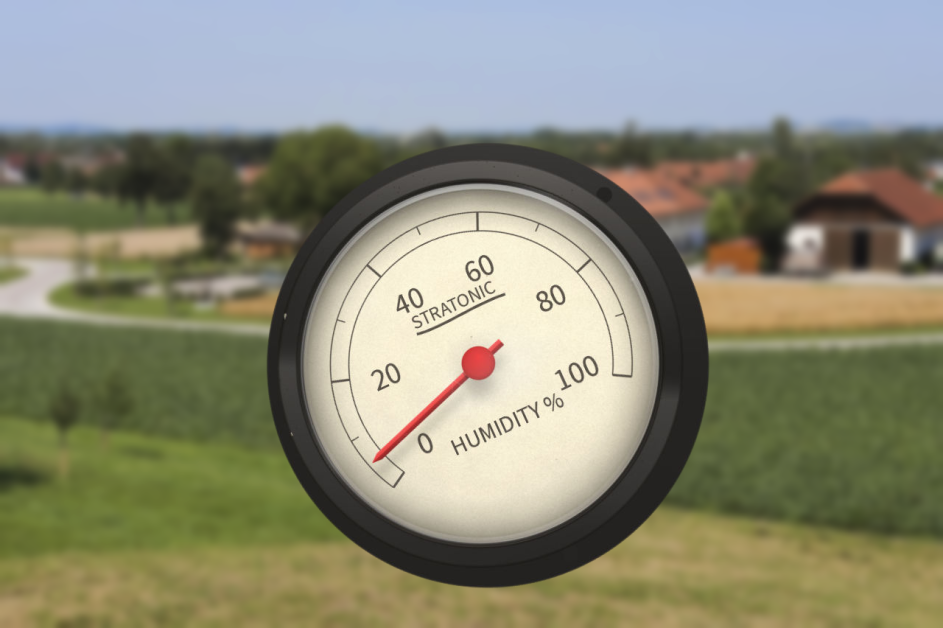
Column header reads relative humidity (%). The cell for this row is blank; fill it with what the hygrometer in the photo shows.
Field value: 5 %
